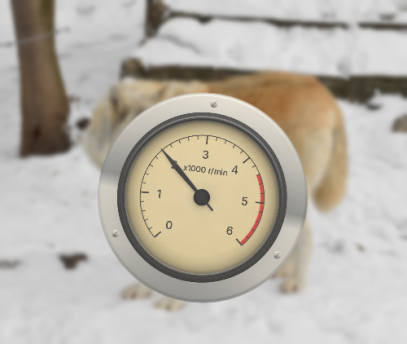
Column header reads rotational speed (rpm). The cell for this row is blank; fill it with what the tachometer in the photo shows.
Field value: 2000 rpm
